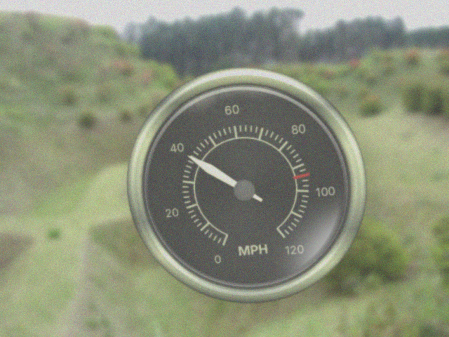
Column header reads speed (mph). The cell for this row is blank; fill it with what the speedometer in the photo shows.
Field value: 40 mph
